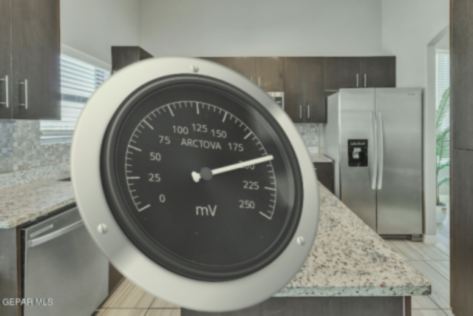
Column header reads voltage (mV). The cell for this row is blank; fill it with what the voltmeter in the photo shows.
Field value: 200 mV
